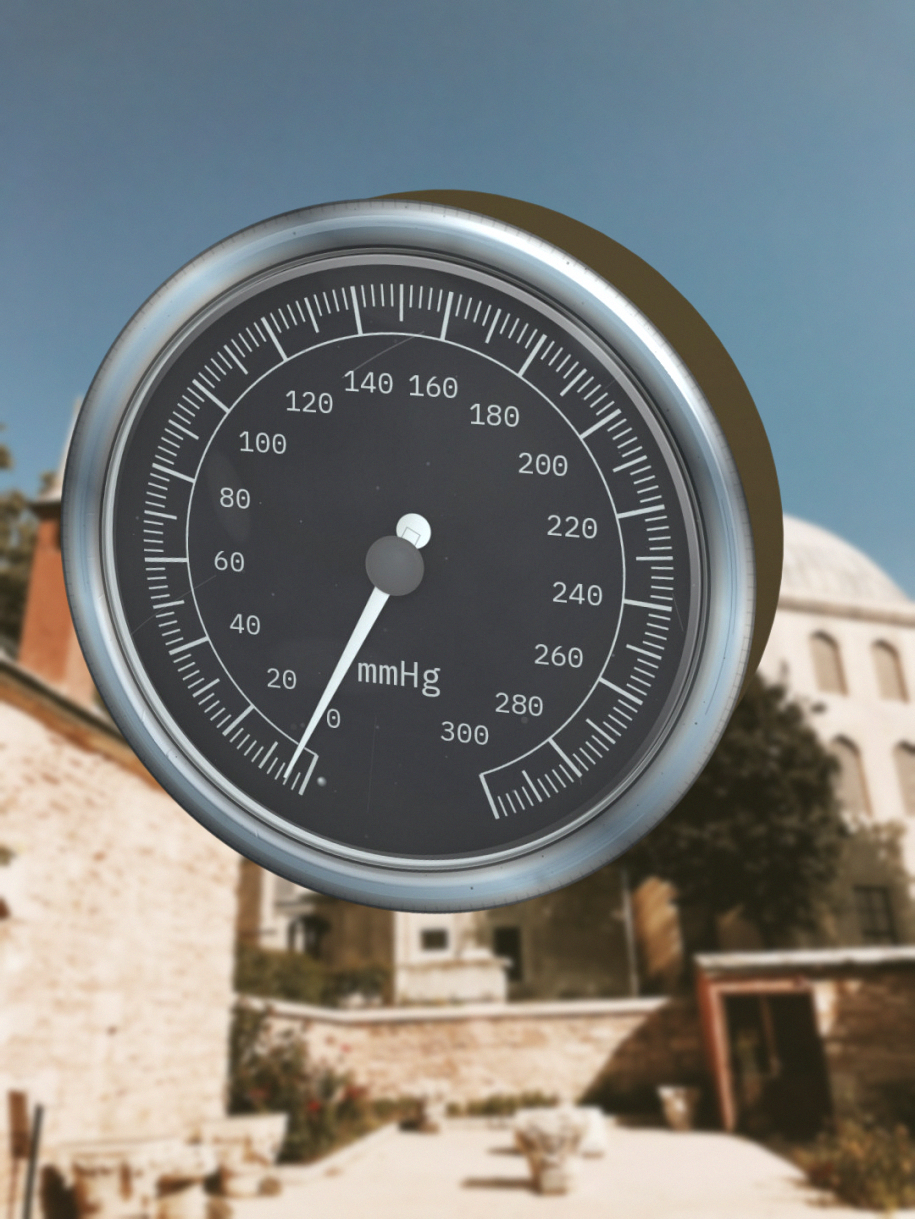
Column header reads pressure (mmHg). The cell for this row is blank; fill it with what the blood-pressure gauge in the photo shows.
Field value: 4 mmHg
